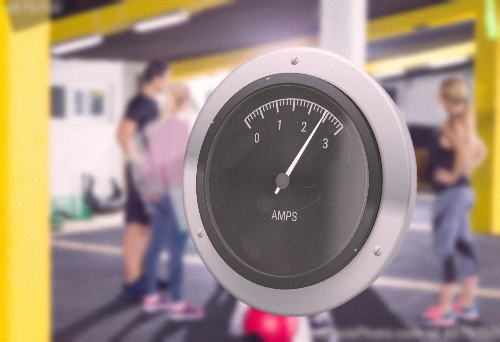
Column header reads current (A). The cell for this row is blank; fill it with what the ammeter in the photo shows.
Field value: 2.5 A
